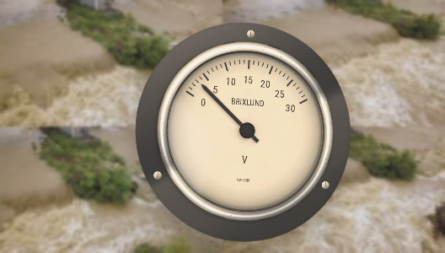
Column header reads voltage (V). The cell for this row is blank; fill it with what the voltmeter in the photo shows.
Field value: 3 V
